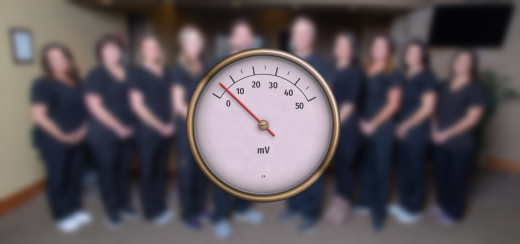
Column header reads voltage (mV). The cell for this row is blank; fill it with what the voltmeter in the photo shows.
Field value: 5 mV
